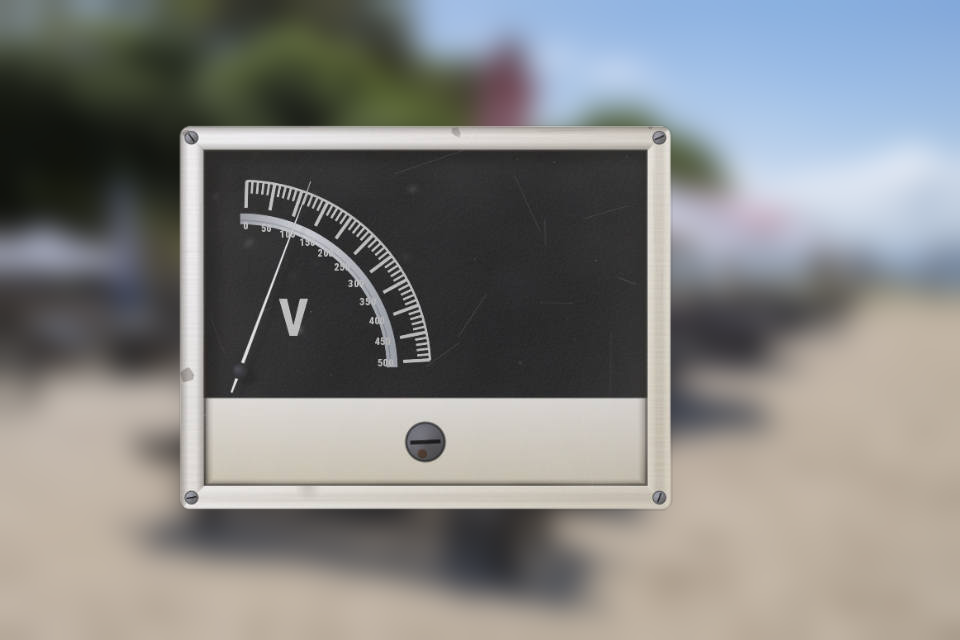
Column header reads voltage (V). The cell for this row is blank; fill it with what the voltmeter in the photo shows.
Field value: 110 V
